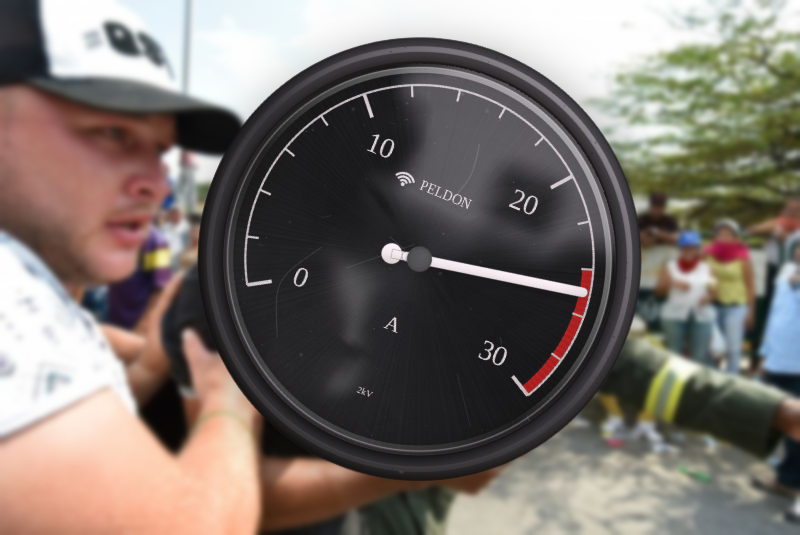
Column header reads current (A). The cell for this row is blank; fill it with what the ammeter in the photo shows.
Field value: 25 A
